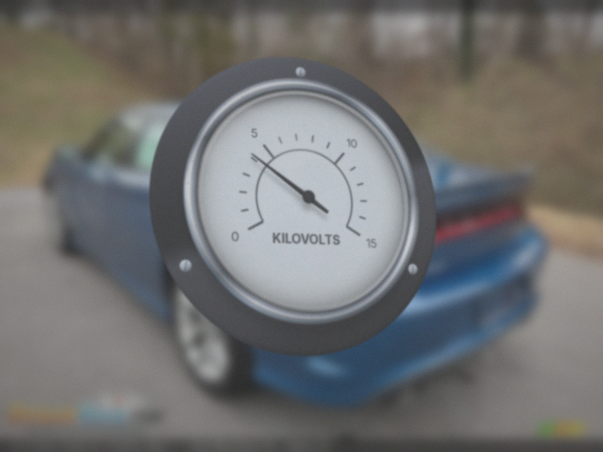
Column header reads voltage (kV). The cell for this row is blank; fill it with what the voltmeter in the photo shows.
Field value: 4 kV
